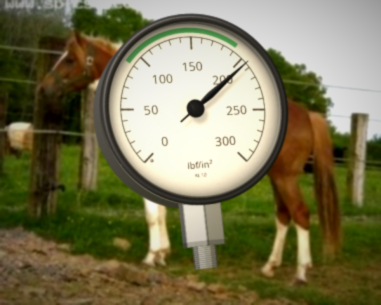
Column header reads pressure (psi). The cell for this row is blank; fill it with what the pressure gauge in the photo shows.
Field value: 205 psi
